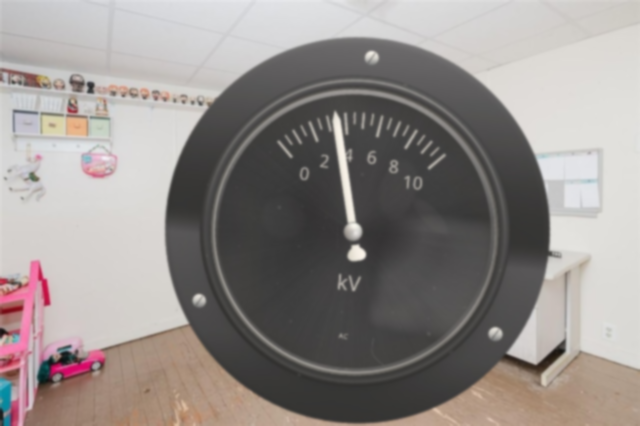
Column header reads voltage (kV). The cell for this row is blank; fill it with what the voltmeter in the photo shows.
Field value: 3.5 kV
